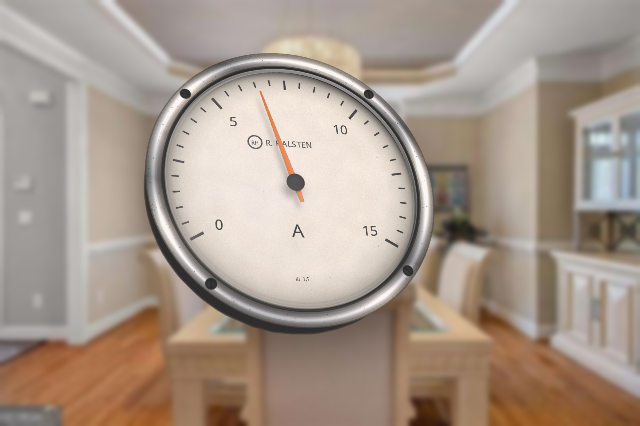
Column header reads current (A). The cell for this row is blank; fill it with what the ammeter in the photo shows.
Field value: 6.5 A
